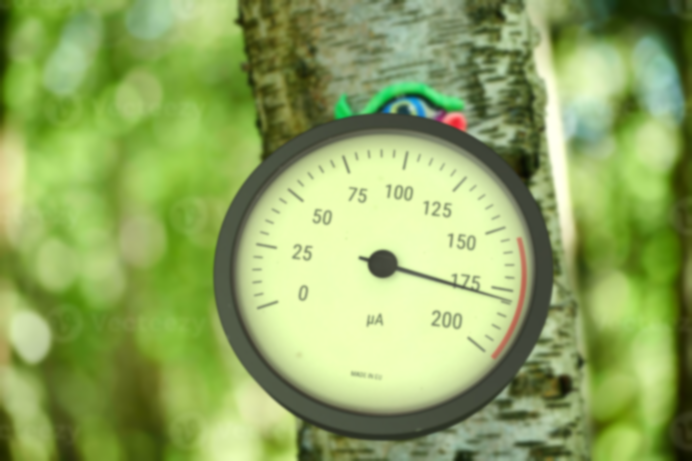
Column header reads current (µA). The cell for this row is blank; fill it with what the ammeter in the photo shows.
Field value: 180 µA
